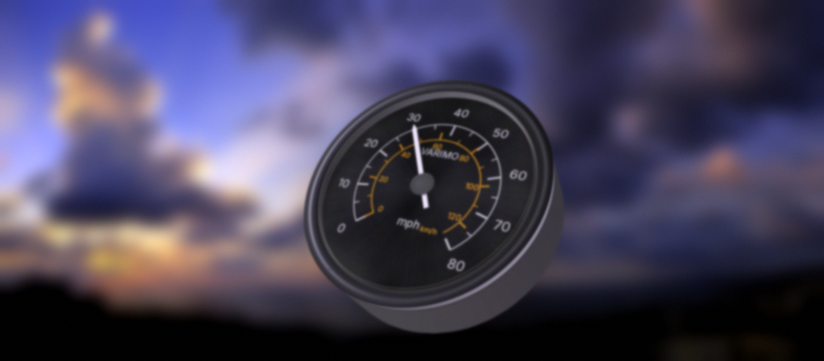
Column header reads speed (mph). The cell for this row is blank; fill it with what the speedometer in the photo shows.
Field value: 30 mph
